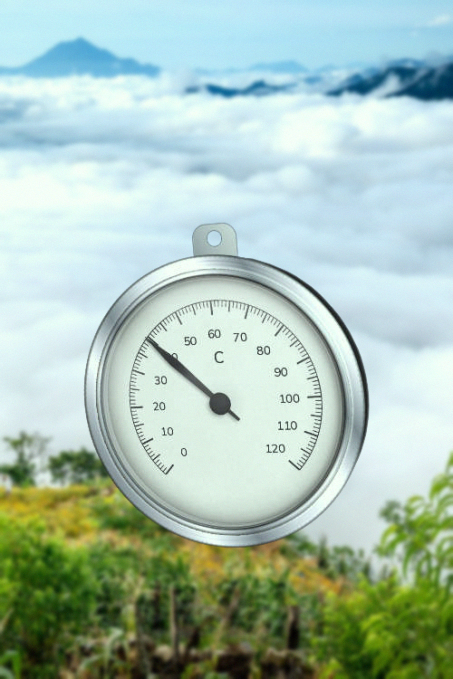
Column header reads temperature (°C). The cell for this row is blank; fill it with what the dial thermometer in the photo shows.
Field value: 40 °C
